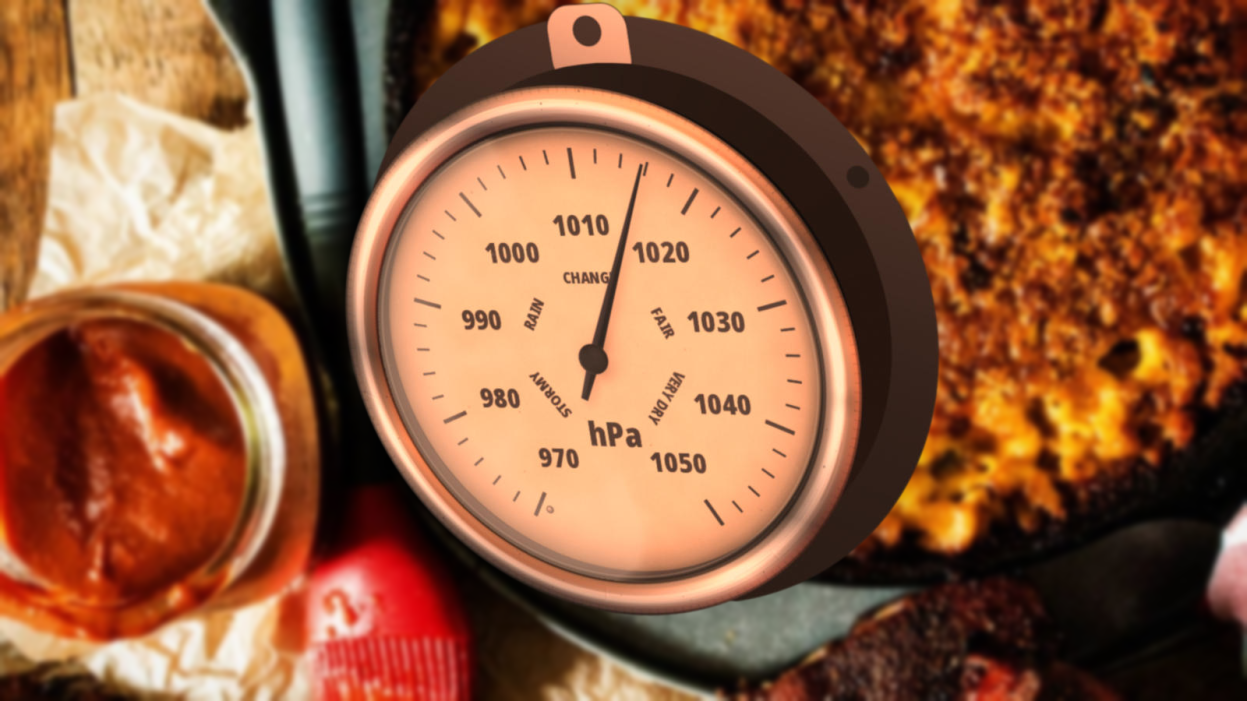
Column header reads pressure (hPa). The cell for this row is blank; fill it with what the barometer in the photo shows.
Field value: 1016 hPa
